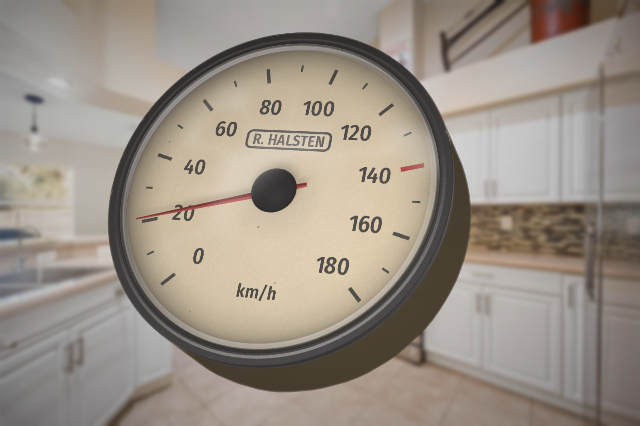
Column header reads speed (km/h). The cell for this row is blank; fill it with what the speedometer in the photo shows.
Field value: 20 km/h
